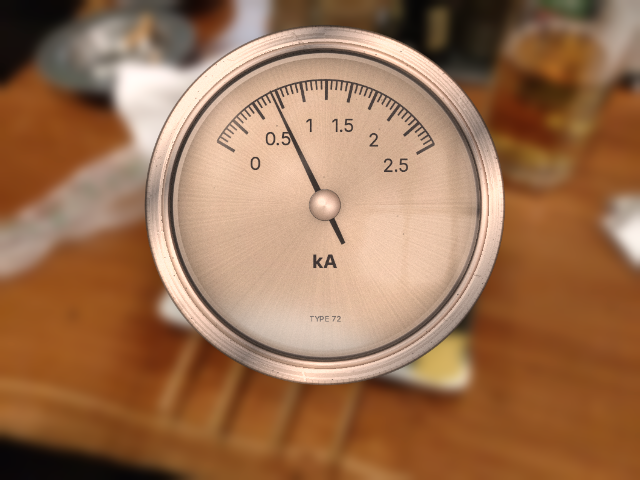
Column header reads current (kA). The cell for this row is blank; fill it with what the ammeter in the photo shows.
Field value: 0.7 kA
